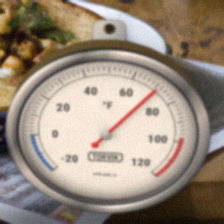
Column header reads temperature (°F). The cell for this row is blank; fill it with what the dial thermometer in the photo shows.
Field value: 70 °F
